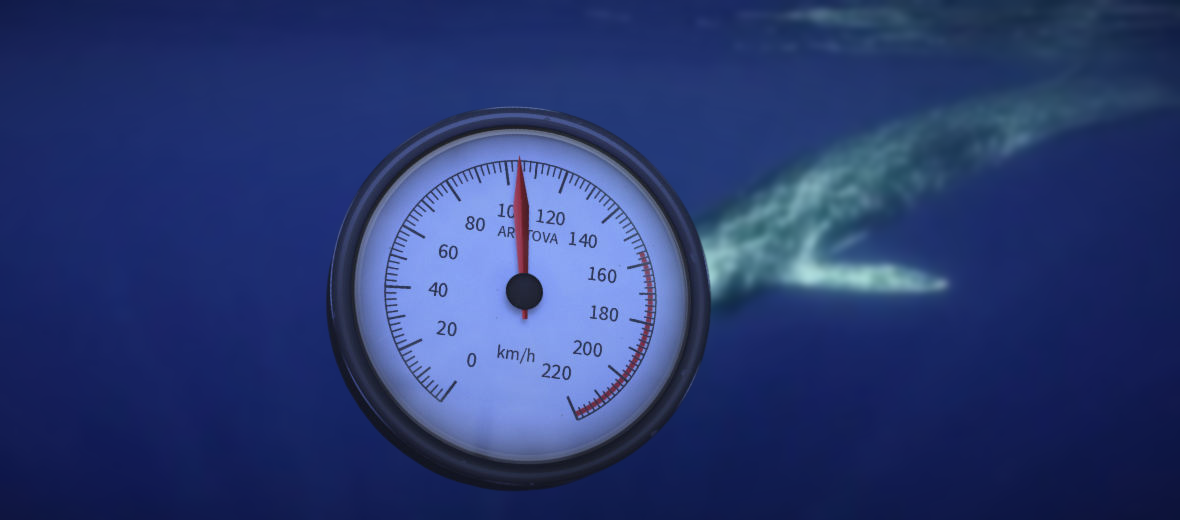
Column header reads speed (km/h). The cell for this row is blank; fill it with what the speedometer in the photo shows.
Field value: 104 km/h
